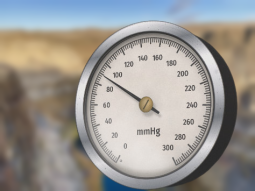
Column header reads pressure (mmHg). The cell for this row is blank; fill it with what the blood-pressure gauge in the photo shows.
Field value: 90 mmHg
